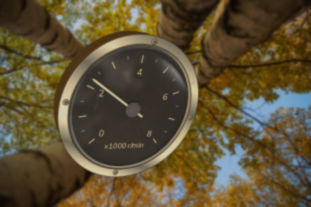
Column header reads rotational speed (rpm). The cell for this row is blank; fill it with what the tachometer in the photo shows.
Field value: 2250 rpm
